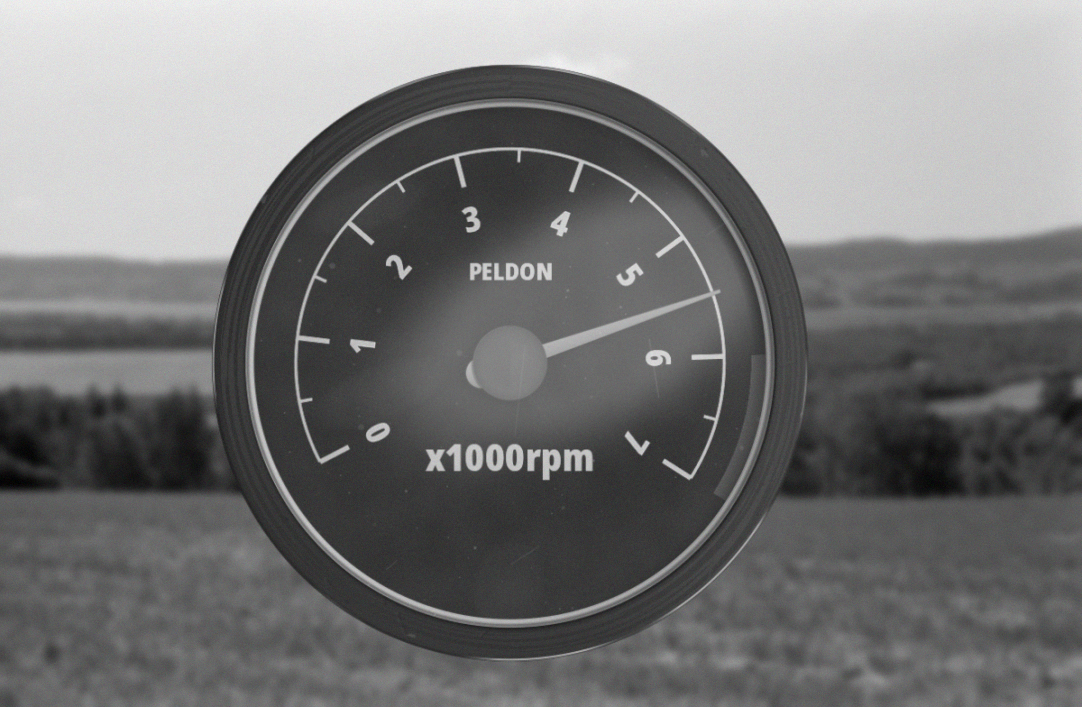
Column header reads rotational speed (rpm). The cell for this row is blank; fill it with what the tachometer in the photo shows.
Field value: 5500 rpm
